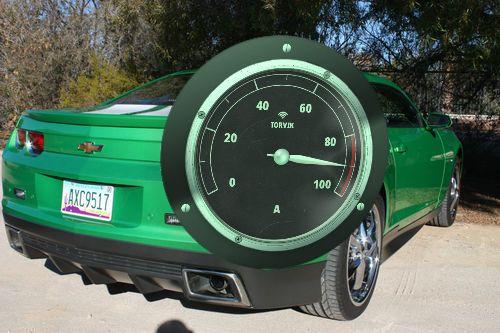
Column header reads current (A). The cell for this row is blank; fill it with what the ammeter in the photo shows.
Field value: 90 A
